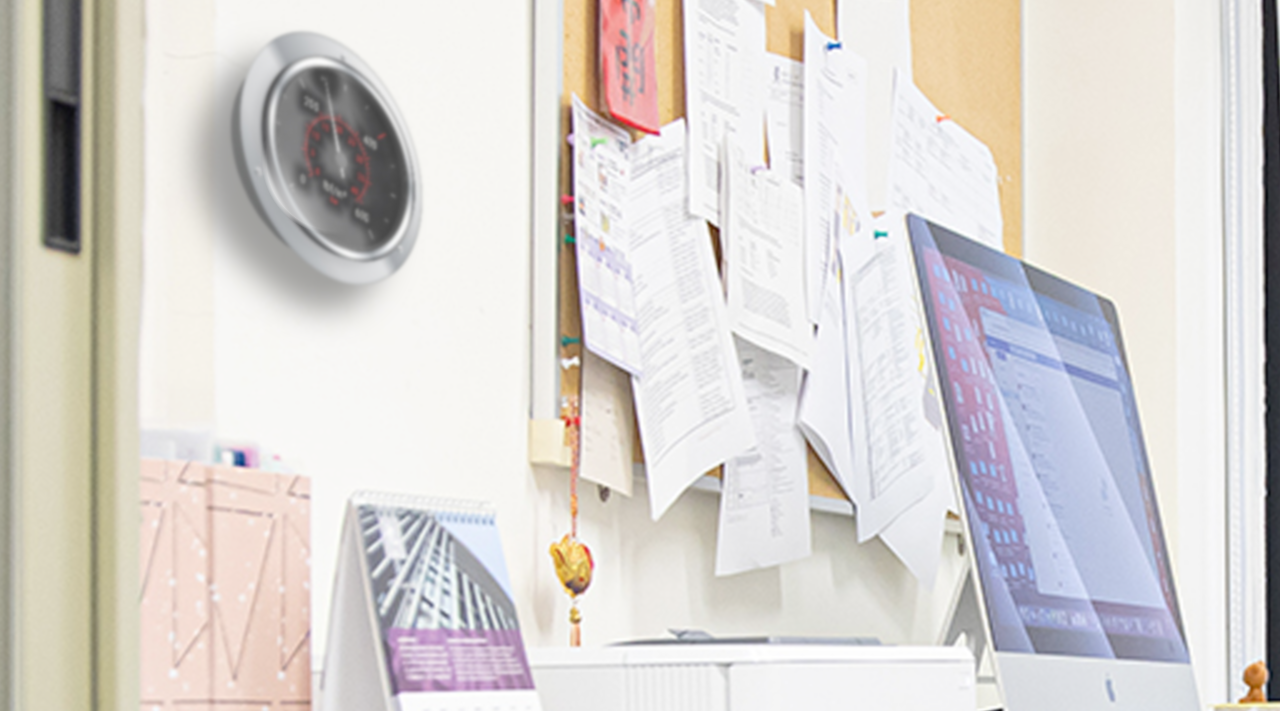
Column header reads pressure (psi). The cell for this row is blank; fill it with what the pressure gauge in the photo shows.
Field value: 250 psi
